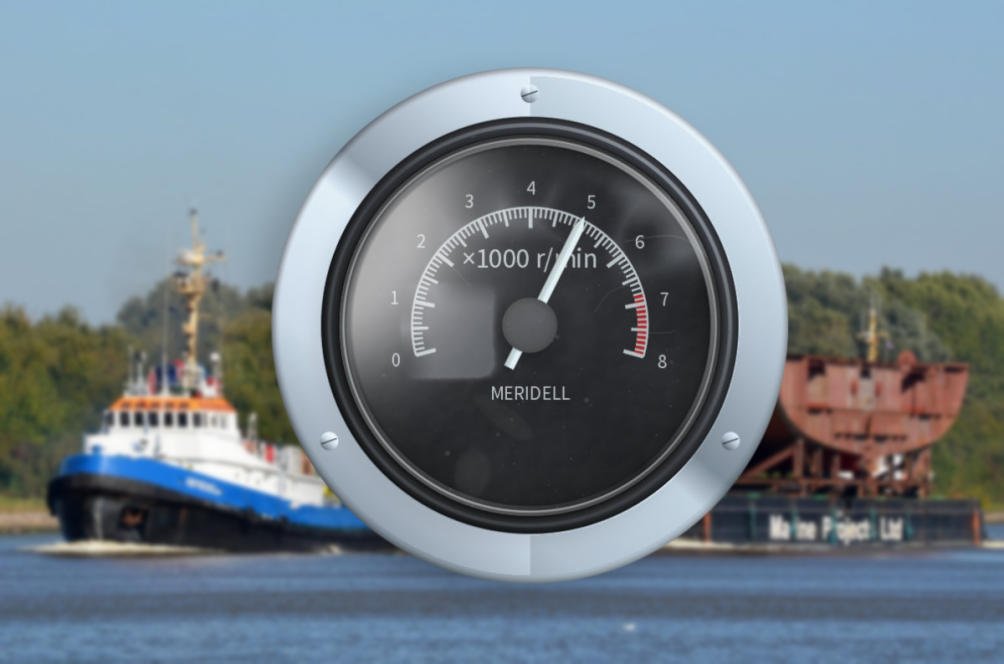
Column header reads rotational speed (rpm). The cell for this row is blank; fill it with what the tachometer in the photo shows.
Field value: 5000 rpm
